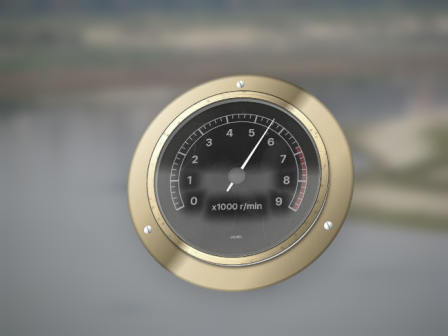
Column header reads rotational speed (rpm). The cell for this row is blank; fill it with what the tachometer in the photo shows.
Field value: 5600 rpm
